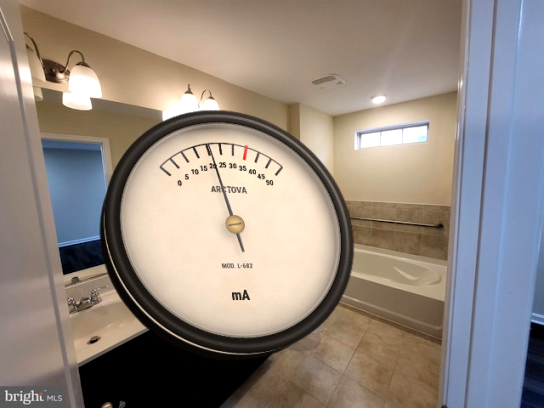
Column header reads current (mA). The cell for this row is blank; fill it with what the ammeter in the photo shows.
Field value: 20 mA
